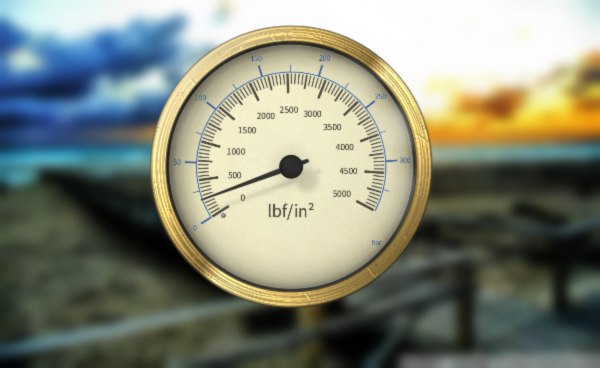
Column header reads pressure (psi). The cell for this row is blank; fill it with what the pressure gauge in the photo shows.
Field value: 250 psi
